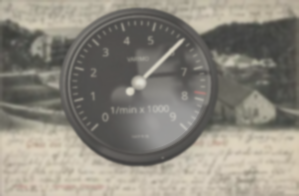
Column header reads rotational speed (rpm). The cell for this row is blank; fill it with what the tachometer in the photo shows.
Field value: 6000 rpm
